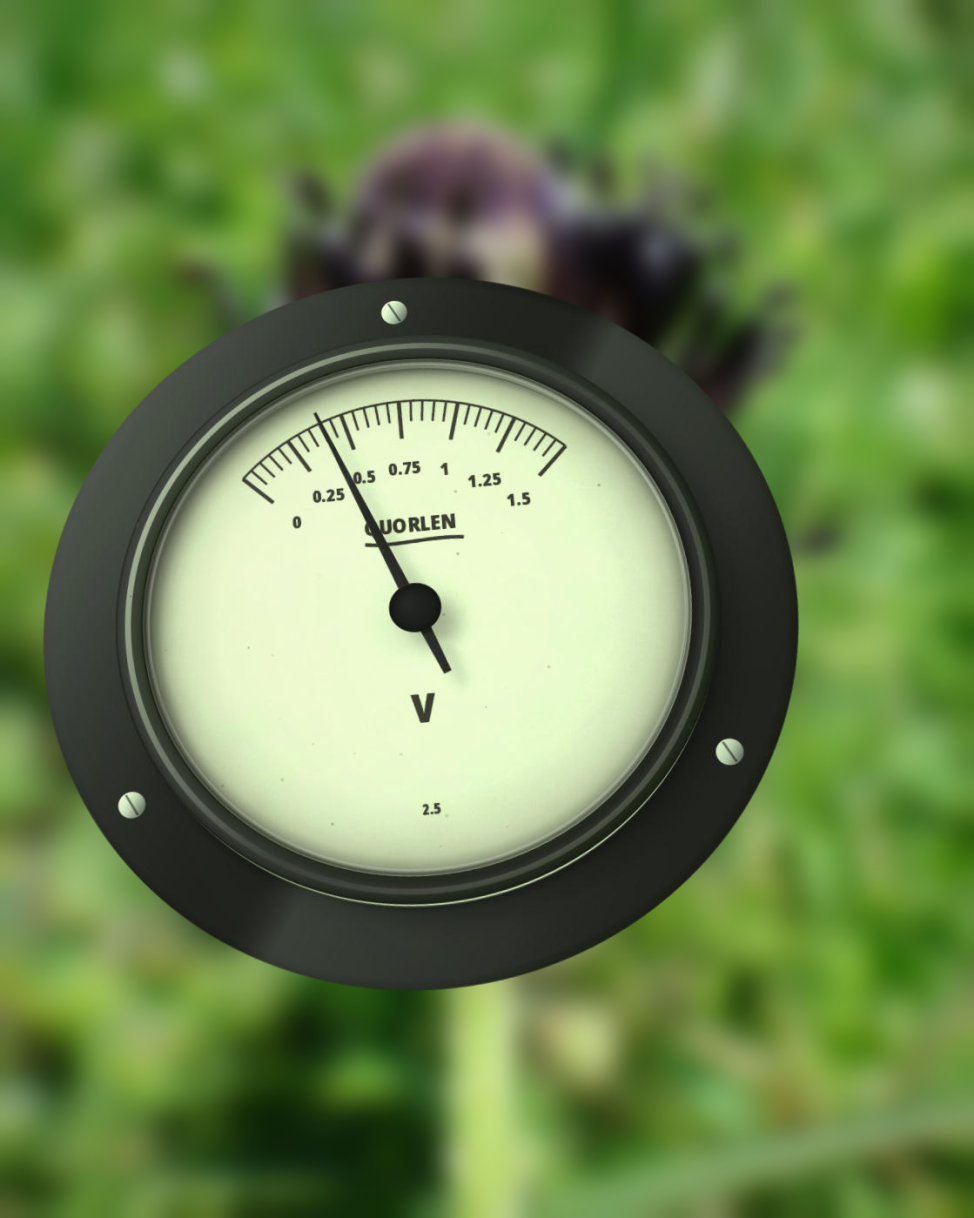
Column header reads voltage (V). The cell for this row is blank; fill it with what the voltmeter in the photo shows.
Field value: 0.4 V
